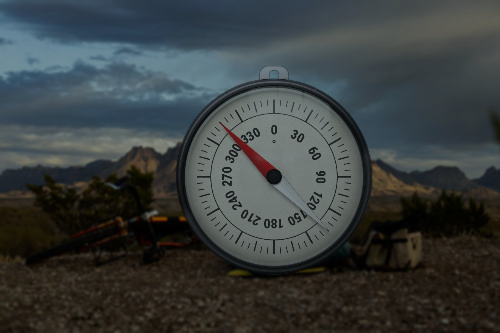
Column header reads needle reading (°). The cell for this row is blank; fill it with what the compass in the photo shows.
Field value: 315 °
